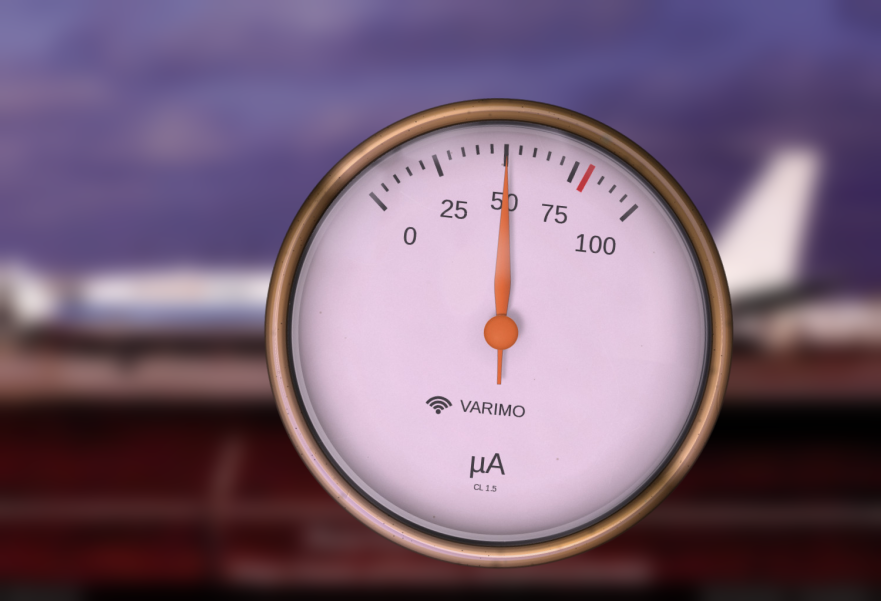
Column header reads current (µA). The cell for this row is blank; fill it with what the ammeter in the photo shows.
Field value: 50 µA
